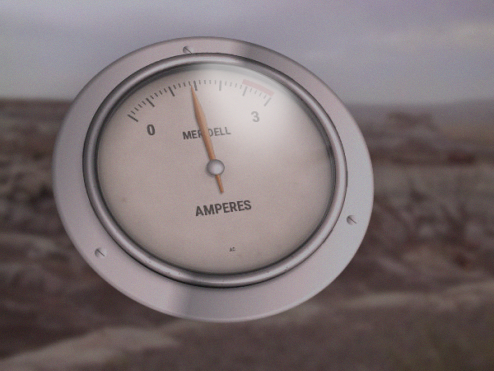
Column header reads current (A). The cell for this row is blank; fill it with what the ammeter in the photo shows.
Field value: 1.4 A
